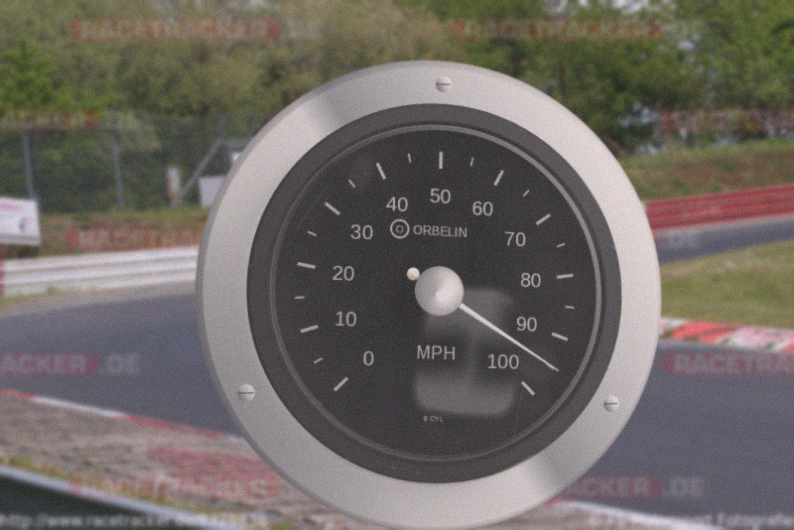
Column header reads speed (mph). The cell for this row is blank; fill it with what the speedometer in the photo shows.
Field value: 95 mph
